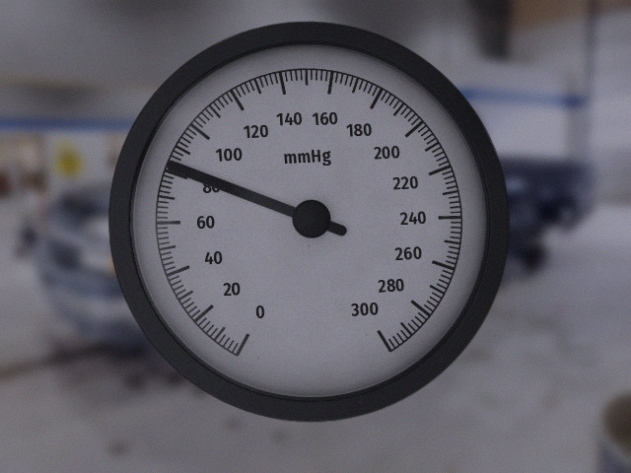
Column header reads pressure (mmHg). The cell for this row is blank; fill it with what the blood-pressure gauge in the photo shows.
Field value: 82 mmHg
